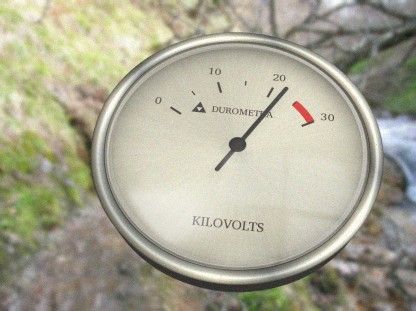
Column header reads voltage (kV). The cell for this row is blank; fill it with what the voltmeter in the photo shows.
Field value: 22.5 kV
